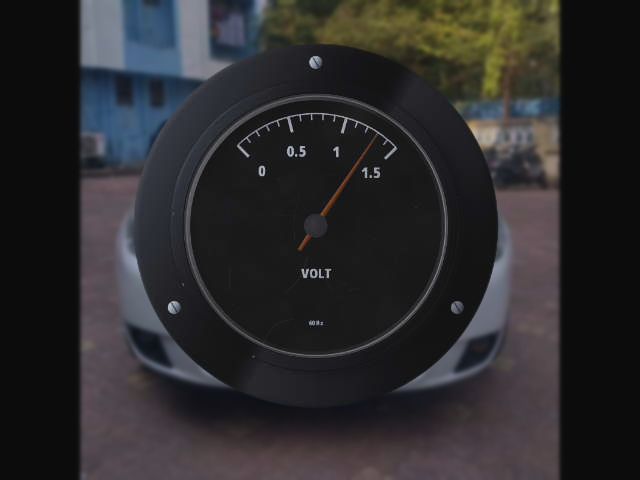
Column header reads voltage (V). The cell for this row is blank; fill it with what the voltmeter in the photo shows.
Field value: 1.3 V
